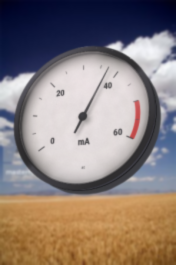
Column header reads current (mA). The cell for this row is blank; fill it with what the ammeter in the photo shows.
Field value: 37.5 mA
